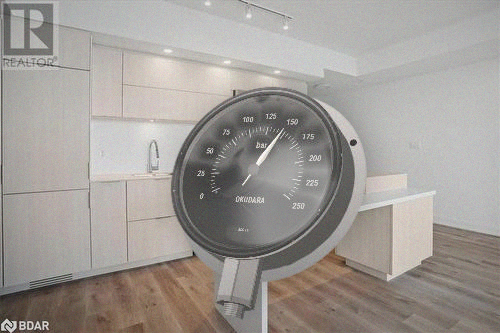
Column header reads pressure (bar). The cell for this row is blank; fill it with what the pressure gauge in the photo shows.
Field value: 150 bar
